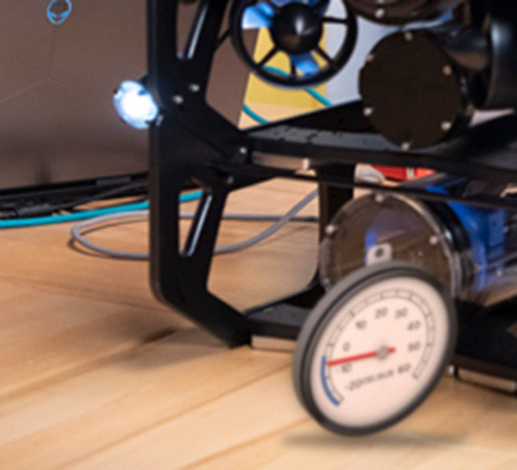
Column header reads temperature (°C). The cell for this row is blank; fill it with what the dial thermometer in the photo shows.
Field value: -5 °C
